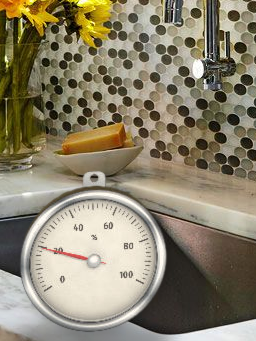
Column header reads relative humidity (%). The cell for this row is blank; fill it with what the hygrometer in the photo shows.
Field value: 20 %
